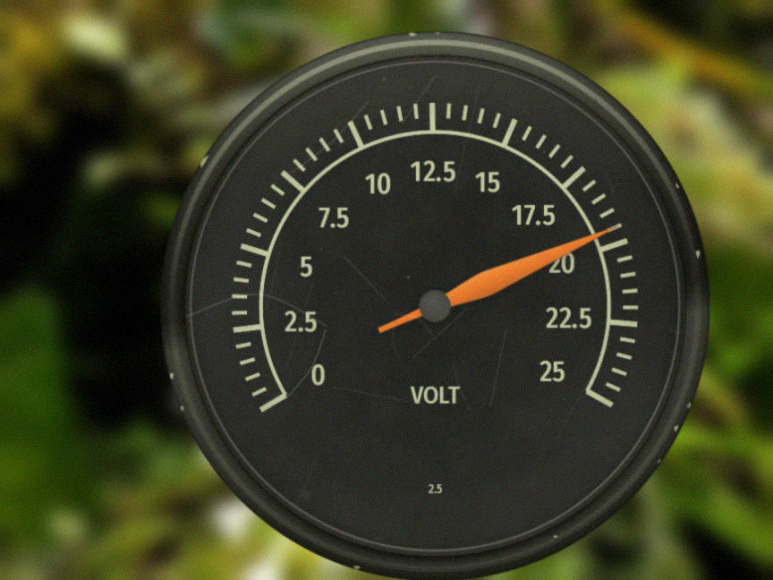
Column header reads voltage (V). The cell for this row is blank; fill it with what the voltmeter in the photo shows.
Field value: 19.5 V
